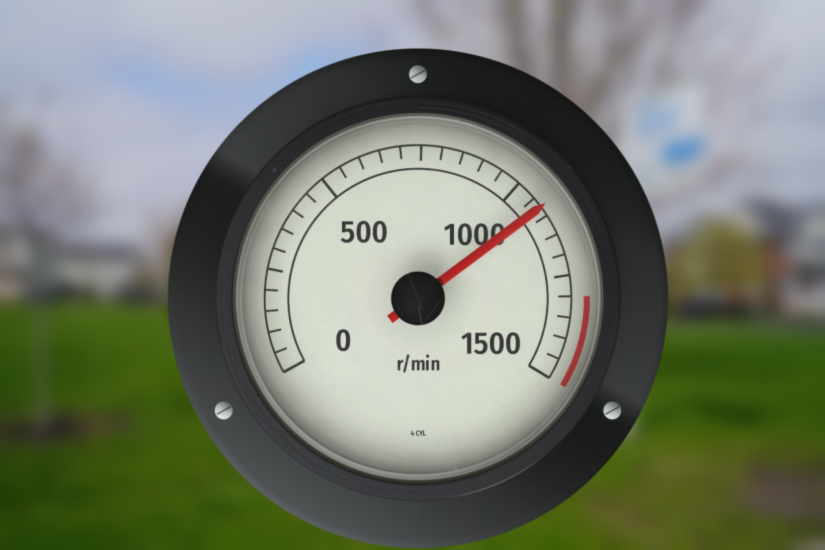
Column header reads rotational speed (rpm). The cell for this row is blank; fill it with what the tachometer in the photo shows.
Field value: 1075 rpm
